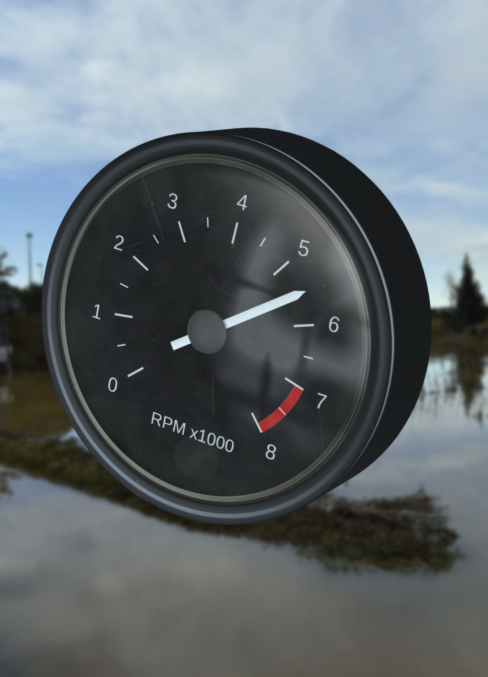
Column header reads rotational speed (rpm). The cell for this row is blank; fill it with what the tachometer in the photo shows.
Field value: 5500 rpm
